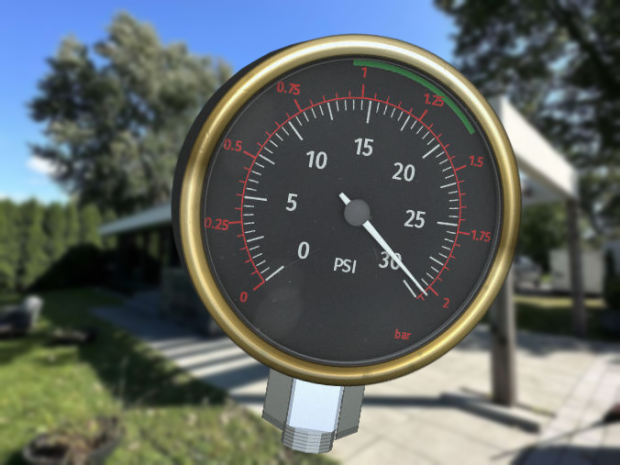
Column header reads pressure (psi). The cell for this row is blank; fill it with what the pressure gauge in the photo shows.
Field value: 29.5 psi
